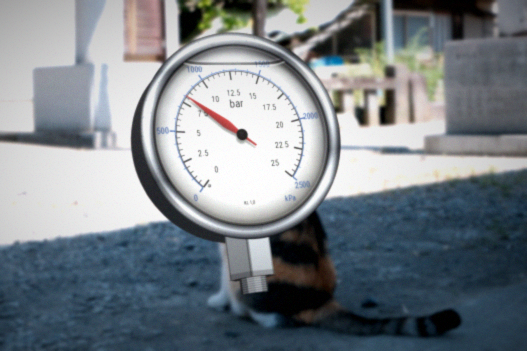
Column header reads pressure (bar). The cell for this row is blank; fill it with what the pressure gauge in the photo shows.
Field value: 8 bar
